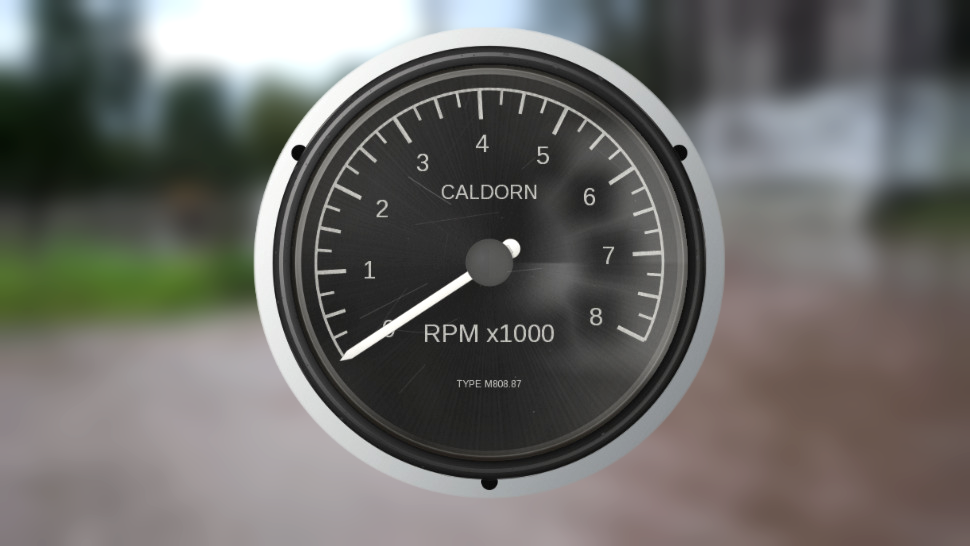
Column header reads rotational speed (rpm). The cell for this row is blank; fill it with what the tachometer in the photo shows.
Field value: 0 rpm
